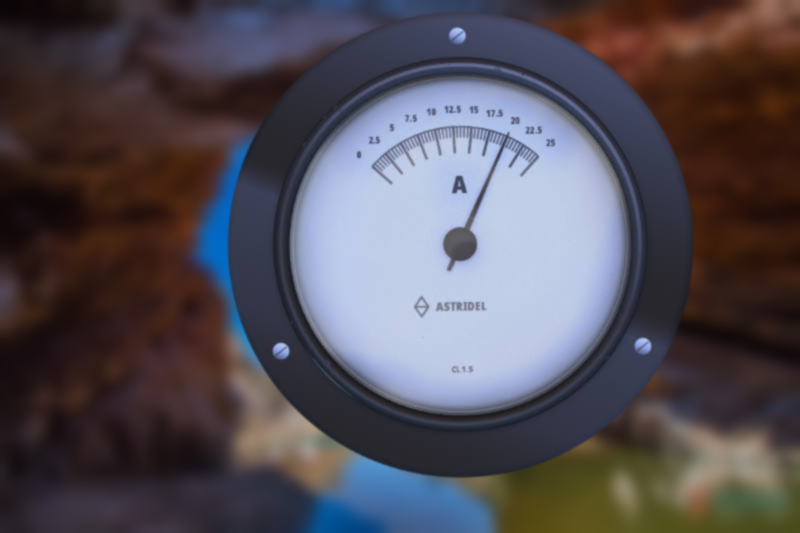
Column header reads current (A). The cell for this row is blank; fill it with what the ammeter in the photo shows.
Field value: 20 A
